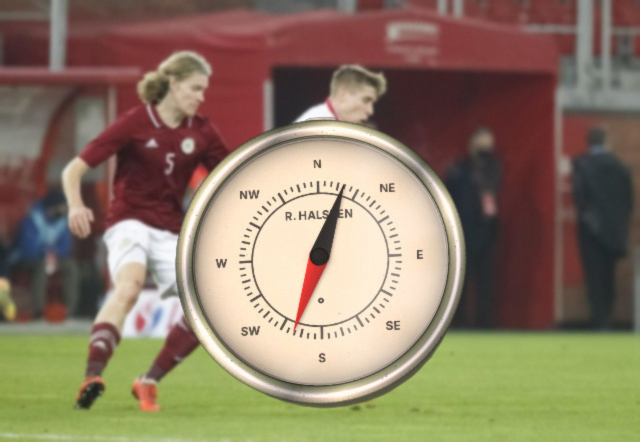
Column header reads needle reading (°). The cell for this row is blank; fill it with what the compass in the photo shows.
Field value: 200 °
